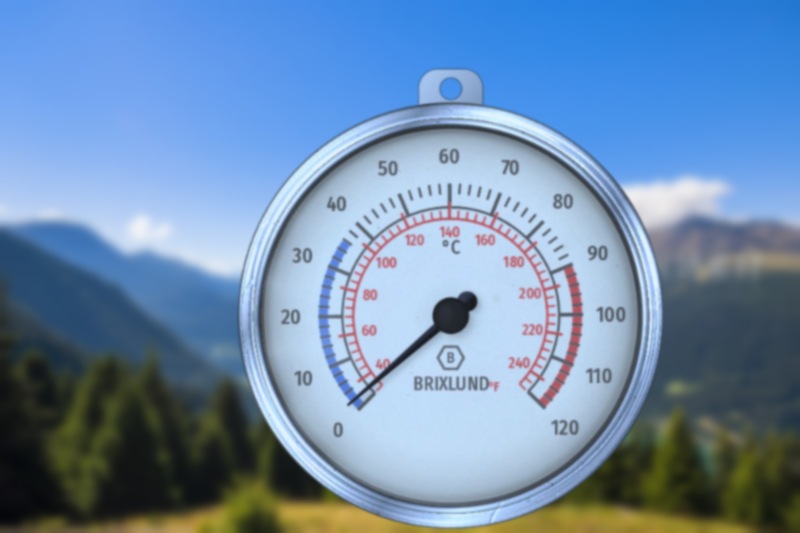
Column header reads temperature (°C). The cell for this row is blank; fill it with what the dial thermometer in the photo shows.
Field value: 2 °C
